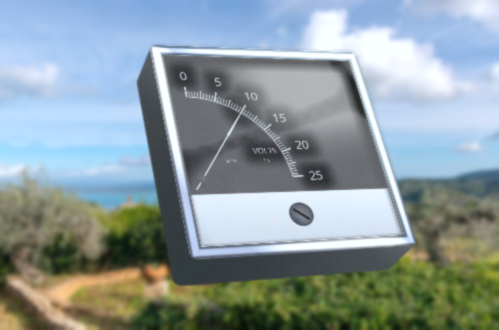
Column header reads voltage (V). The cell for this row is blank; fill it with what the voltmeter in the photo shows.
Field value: 10 V
